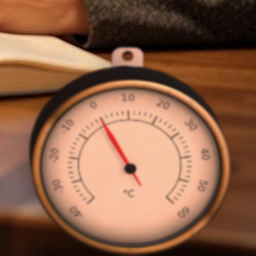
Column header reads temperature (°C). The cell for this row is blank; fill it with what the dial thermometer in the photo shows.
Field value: 0 °C
